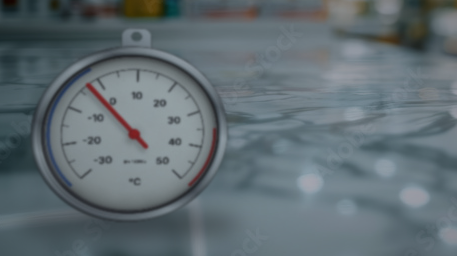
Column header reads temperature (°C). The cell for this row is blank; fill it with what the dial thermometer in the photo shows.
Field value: -2.5 °C
